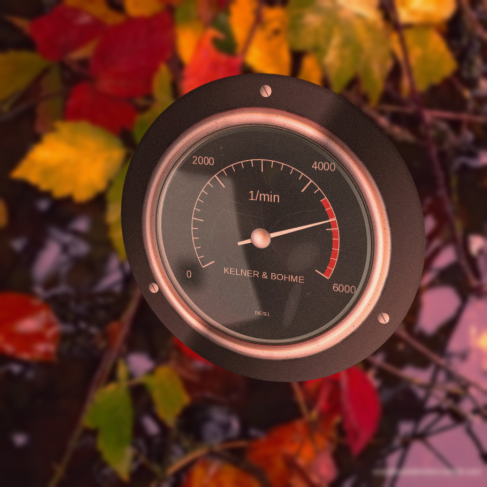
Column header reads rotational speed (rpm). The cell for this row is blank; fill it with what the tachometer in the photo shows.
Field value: 4800 rpm
